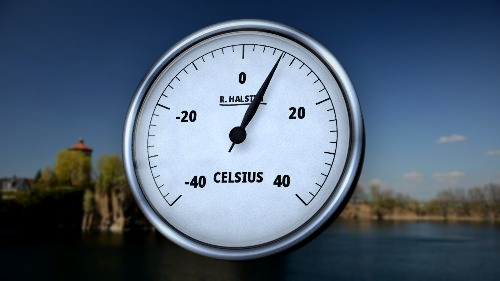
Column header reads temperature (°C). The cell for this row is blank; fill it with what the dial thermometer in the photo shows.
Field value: 8 °C
